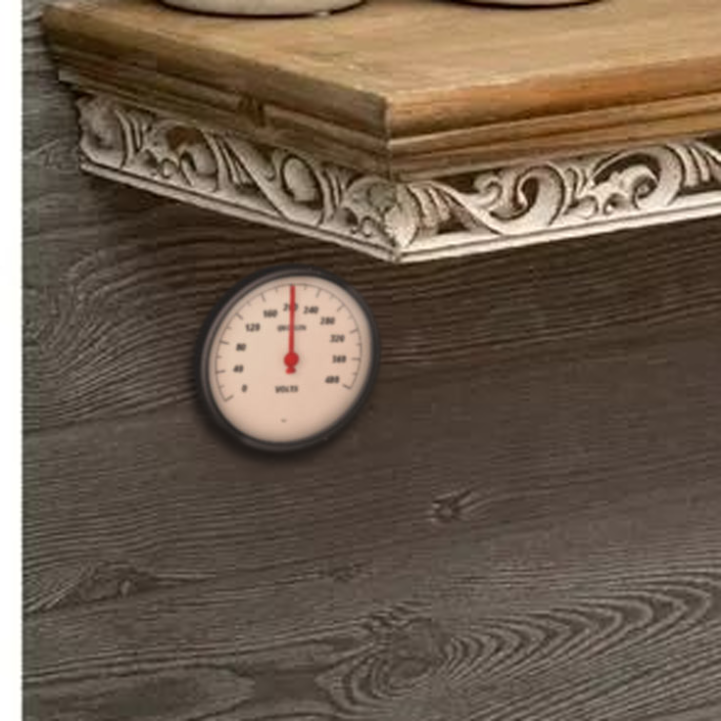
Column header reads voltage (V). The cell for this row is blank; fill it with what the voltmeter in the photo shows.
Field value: 200 V
